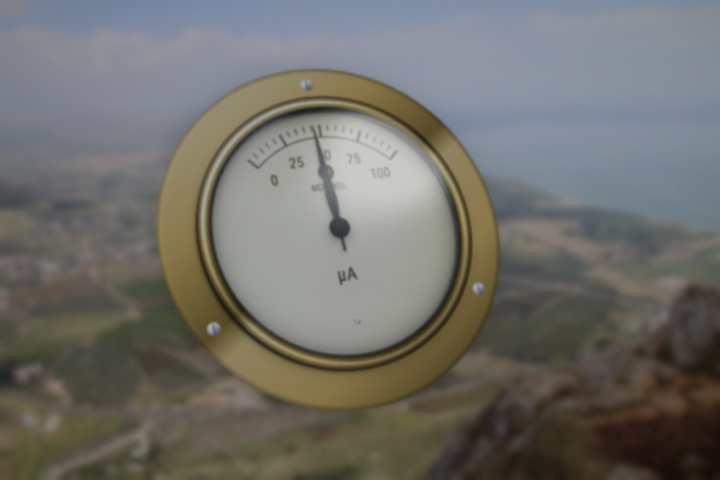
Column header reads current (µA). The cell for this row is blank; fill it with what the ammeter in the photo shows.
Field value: 45 µA
